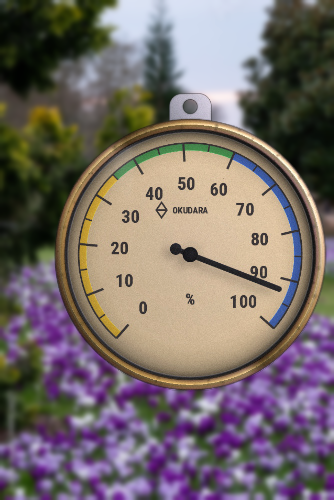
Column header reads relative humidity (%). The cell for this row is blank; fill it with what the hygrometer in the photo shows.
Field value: 92.5 %
